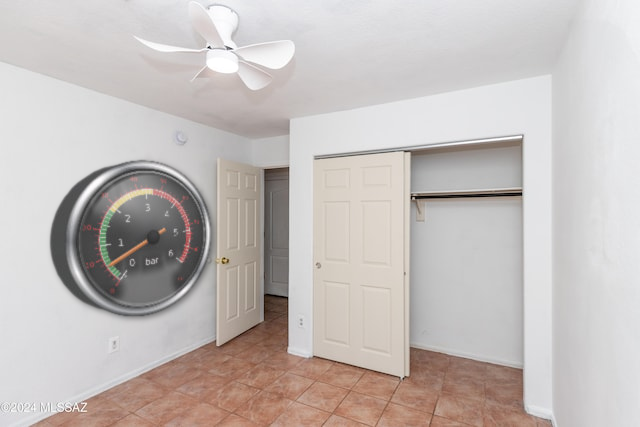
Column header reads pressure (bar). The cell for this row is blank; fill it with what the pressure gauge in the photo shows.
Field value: 0.5 bar
